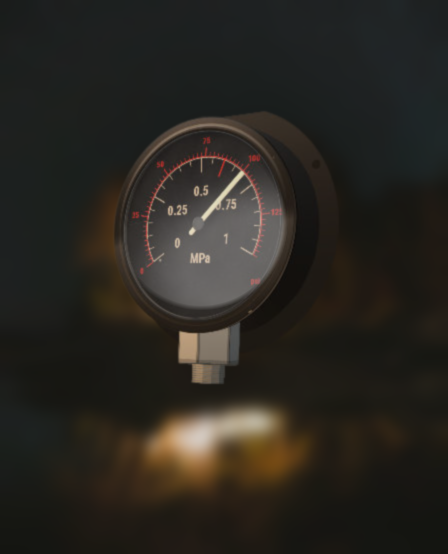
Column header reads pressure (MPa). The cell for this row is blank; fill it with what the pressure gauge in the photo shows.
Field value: 0.7 MPa
